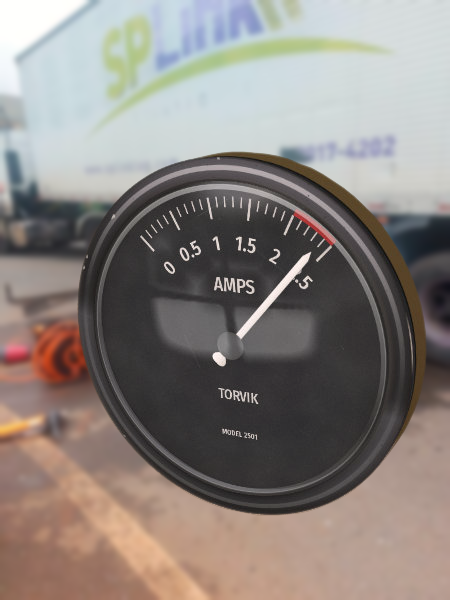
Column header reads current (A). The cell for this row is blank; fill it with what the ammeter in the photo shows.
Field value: 2.4 A
